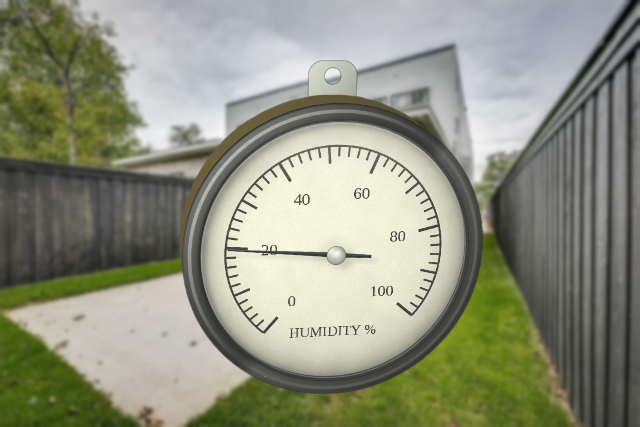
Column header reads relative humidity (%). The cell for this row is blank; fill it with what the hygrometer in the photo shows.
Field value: 20 %
